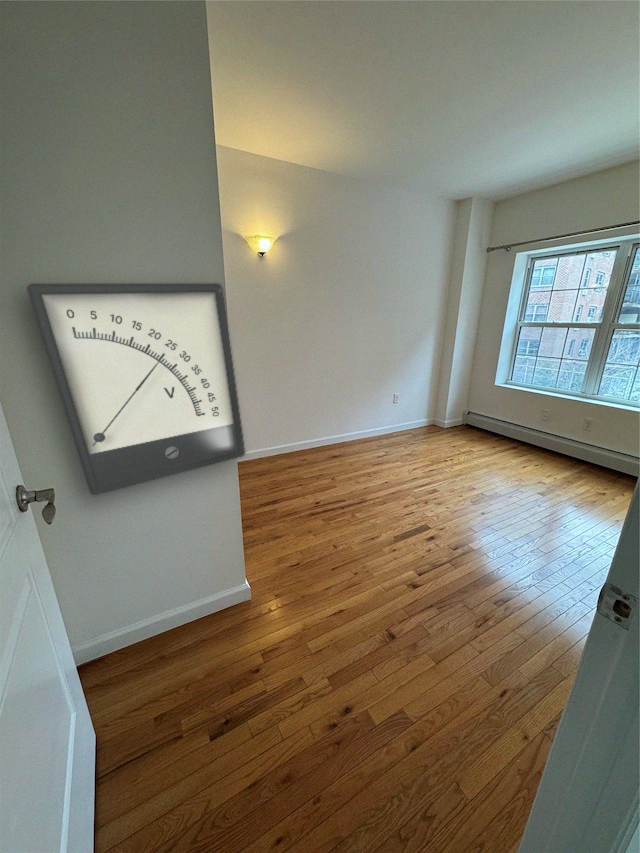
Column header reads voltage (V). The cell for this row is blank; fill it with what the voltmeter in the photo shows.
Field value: 25 V
